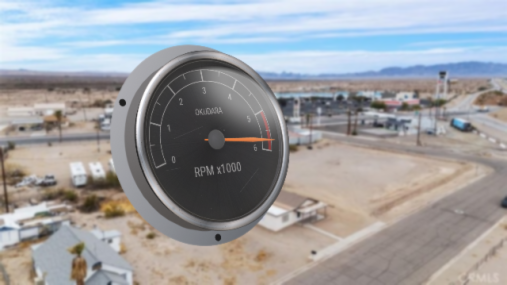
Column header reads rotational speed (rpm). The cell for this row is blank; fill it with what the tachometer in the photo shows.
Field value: 5750 rpm
